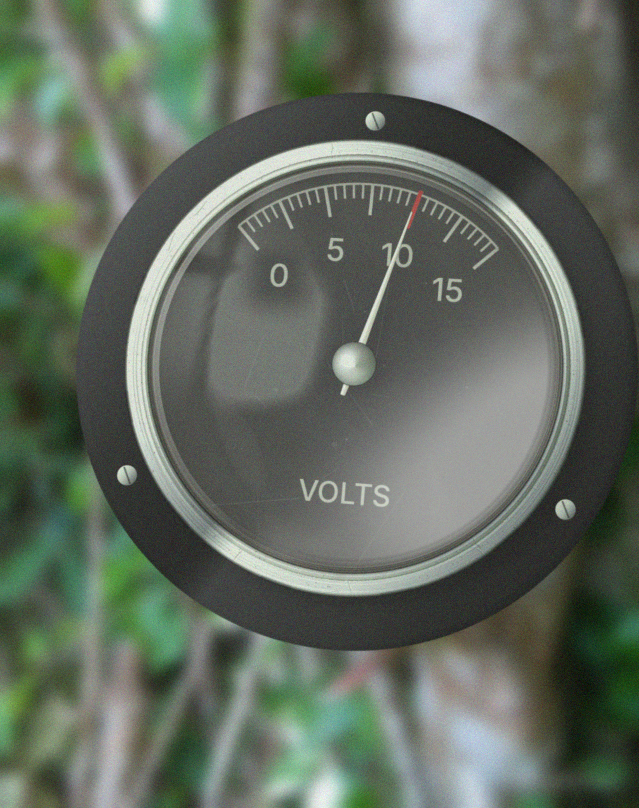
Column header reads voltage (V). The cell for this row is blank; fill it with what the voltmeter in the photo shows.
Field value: 10 V
